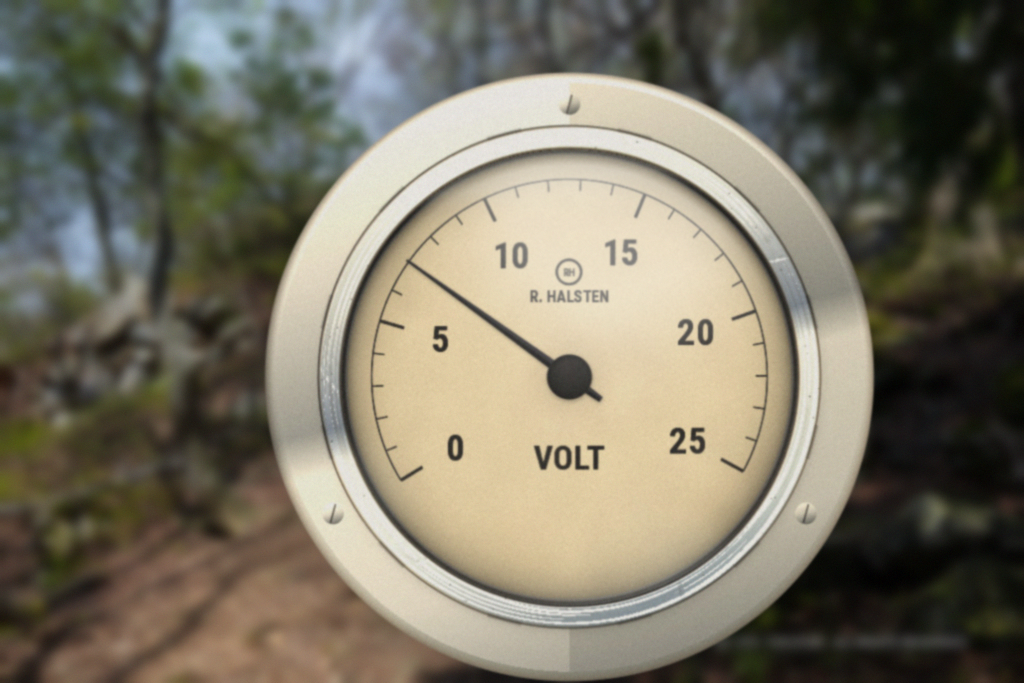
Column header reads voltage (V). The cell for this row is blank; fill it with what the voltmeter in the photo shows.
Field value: 7 V
